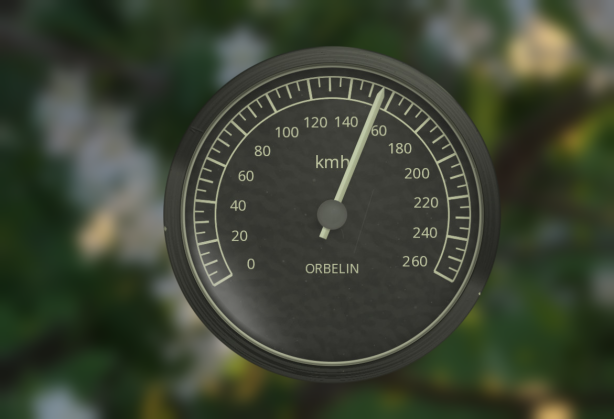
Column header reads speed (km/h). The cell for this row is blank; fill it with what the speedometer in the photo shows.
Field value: 155 km/h
